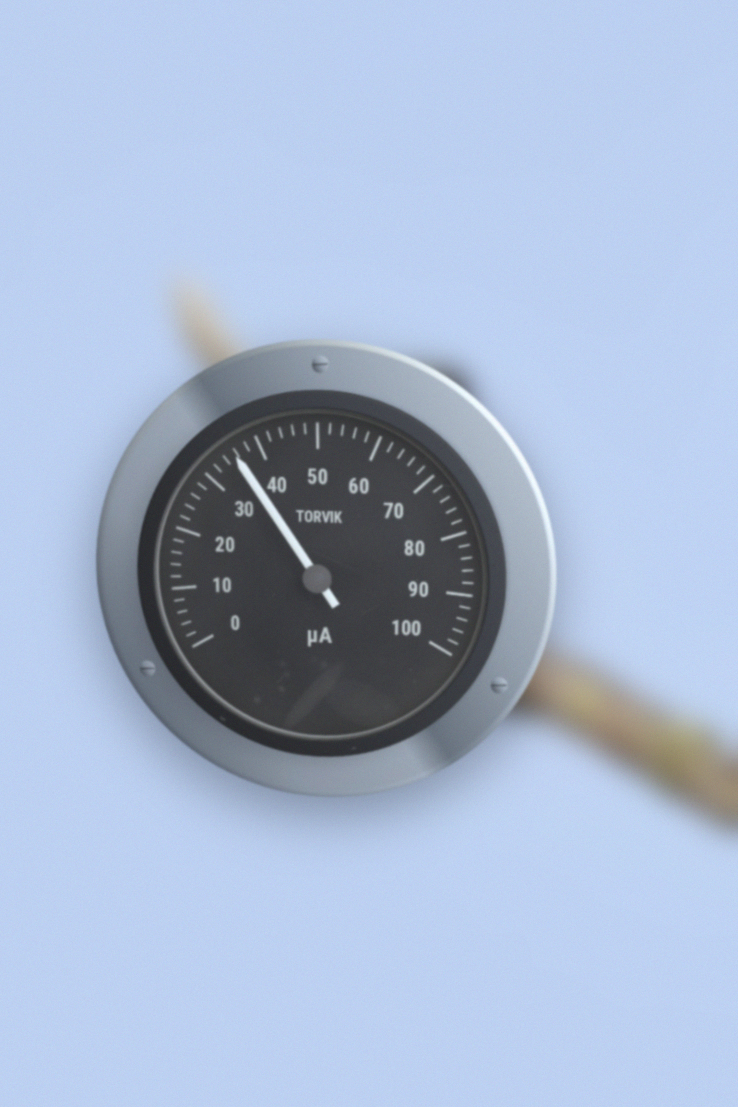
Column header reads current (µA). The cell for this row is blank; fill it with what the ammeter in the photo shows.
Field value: 36 µA
